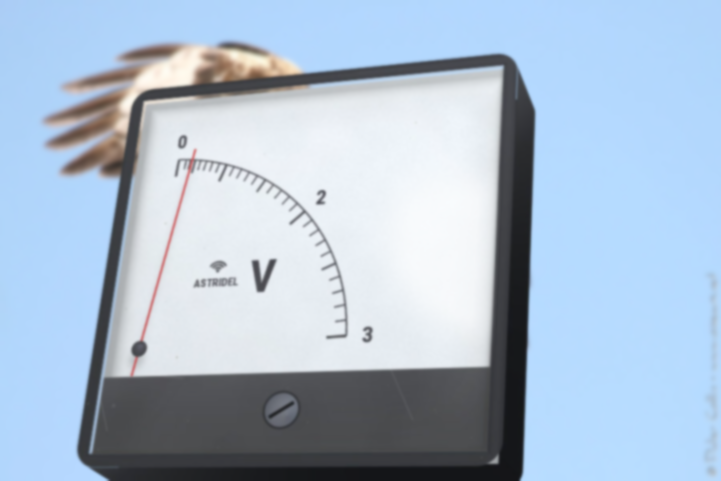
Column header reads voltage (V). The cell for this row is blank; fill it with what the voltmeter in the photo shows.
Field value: 0.5 V
